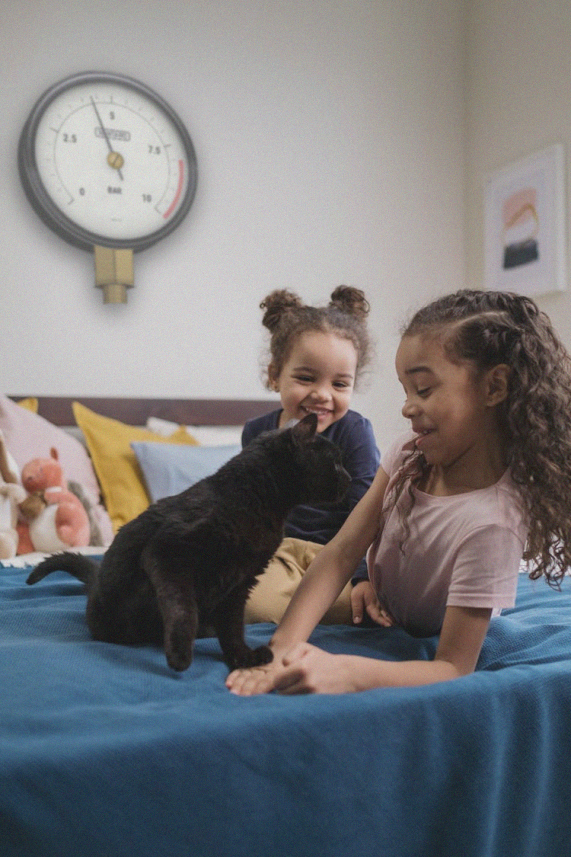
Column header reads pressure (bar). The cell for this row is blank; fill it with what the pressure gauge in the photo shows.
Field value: 4.25 bar
